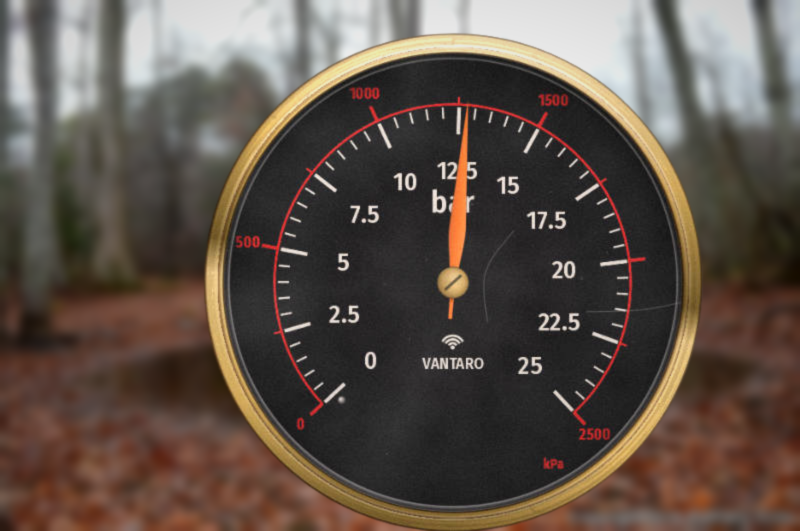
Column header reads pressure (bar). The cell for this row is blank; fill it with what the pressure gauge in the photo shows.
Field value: 12.75 bar
